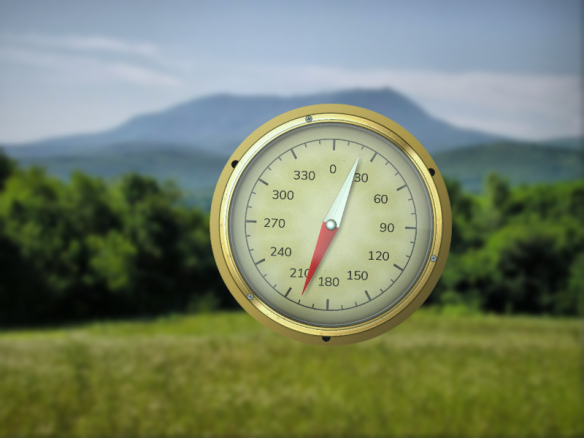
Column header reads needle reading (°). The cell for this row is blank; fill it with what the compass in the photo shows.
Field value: 200 °
